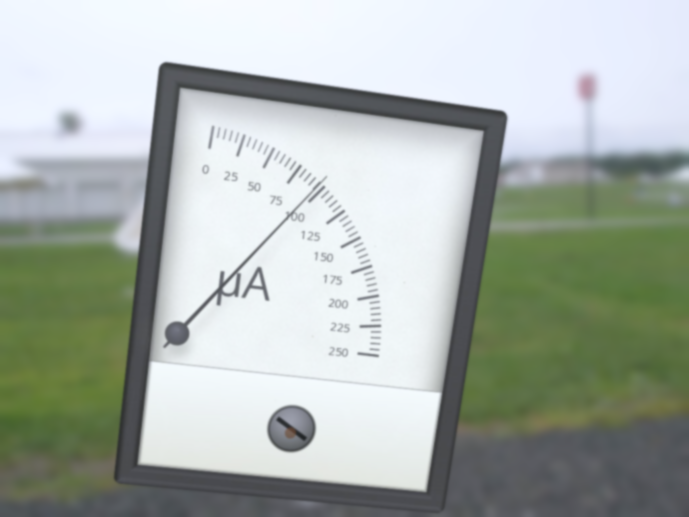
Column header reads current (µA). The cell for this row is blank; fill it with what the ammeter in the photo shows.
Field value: 95 µA
